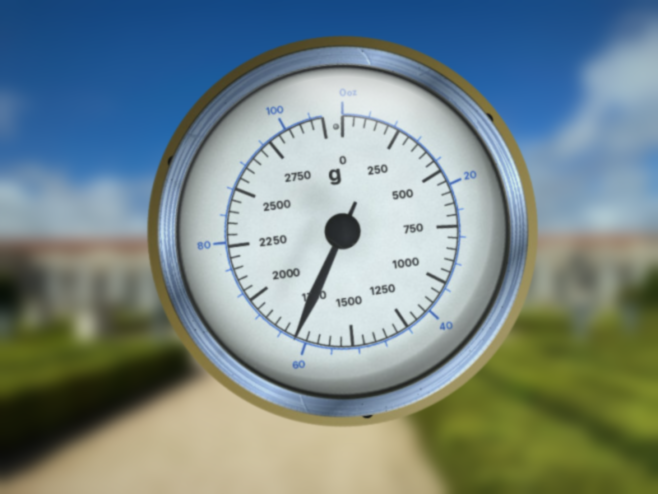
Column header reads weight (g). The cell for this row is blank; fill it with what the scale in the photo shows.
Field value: 1750 g
